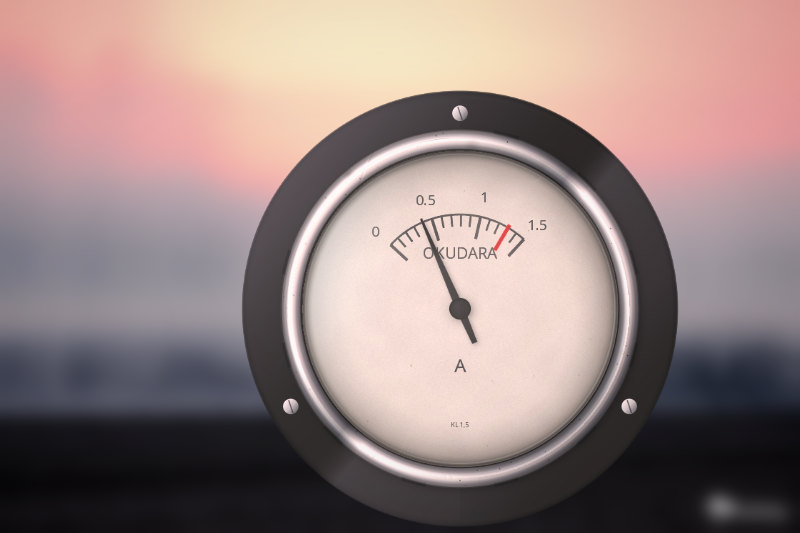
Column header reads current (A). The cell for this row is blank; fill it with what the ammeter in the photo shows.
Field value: 0.4 A
